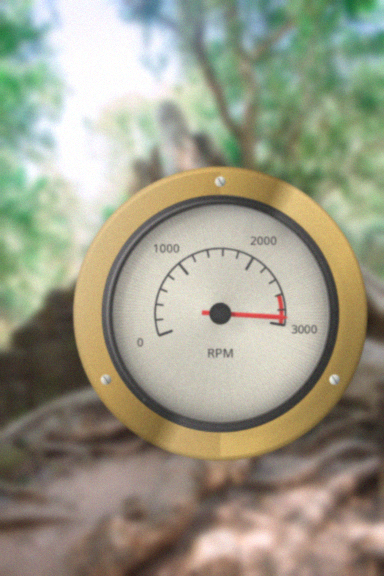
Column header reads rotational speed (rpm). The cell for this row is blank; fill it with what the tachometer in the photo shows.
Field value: 2900 rpm
